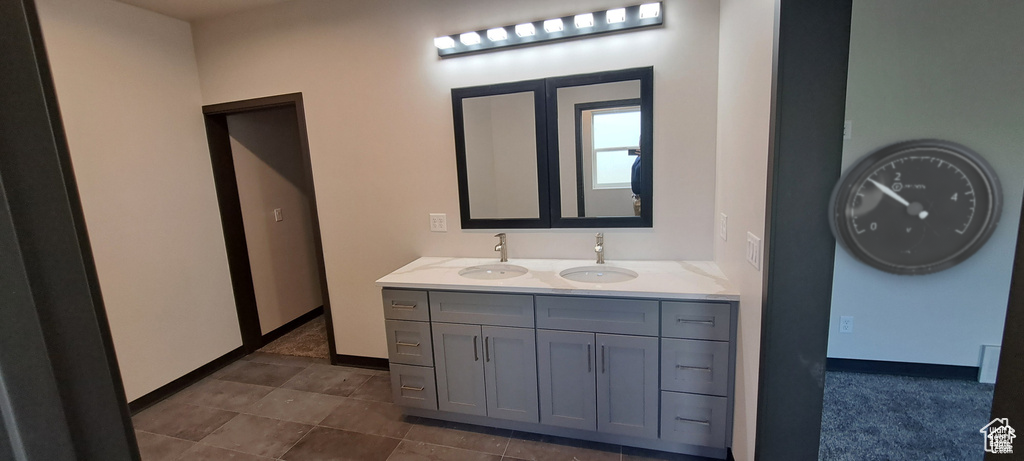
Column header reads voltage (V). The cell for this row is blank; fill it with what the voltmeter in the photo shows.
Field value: 1.4 V
